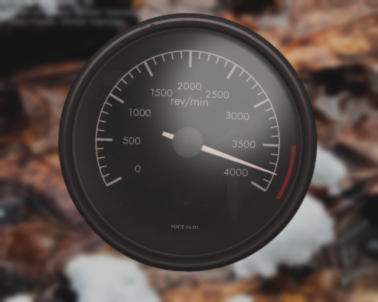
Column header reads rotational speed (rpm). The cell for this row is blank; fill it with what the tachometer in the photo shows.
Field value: 3800 rpm
